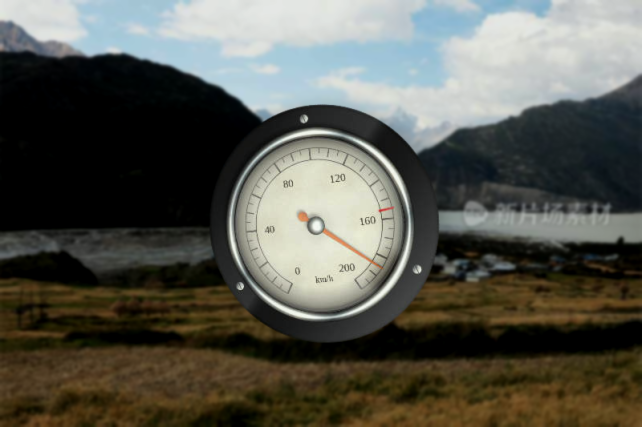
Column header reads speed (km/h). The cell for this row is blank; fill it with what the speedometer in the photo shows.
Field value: 185 km/h
